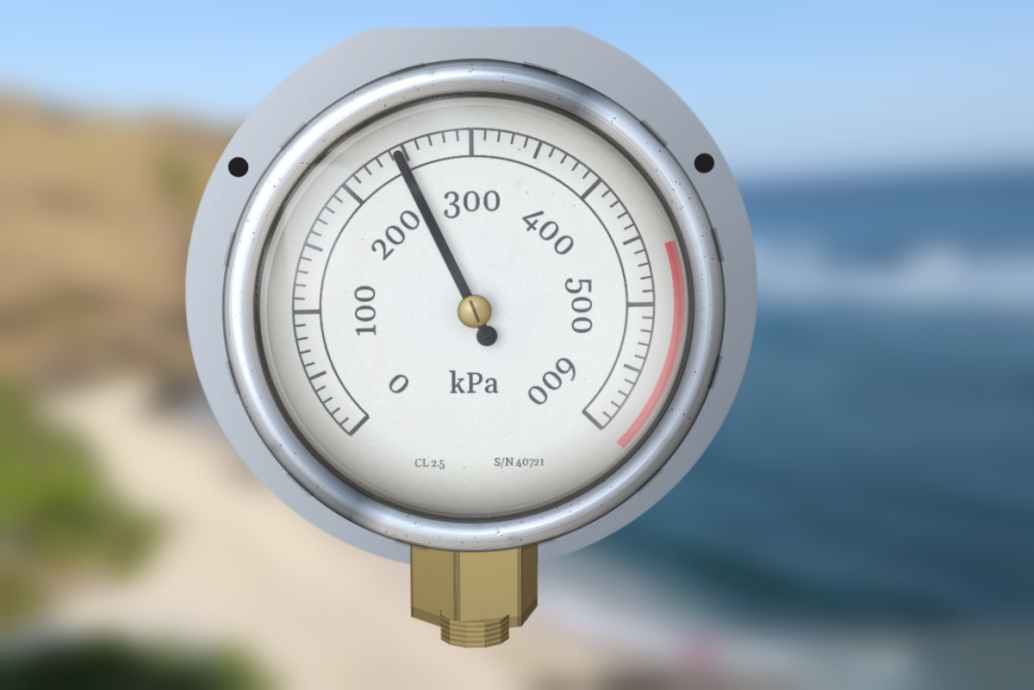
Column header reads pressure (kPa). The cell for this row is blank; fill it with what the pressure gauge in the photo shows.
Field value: 245 kPa
